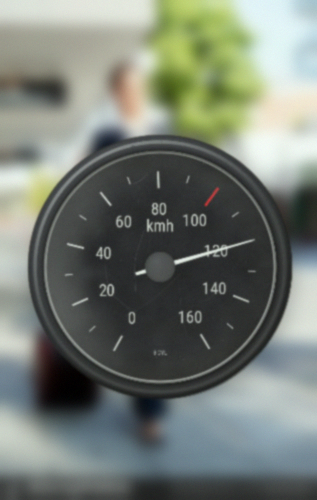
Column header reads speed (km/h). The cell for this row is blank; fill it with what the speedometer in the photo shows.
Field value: 120 km/h
